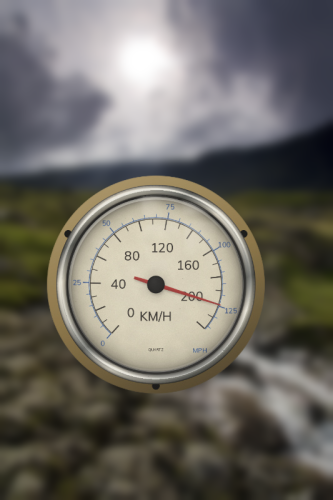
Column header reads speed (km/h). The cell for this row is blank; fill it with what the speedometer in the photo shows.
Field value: 200 km/h
